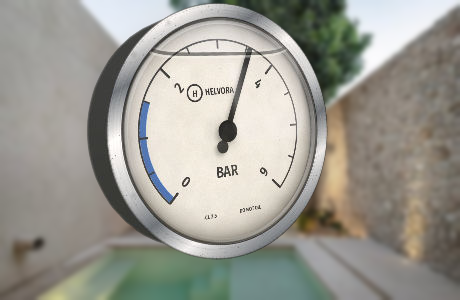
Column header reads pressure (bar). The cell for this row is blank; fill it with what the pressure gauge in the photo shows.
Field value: 3.5 bar
